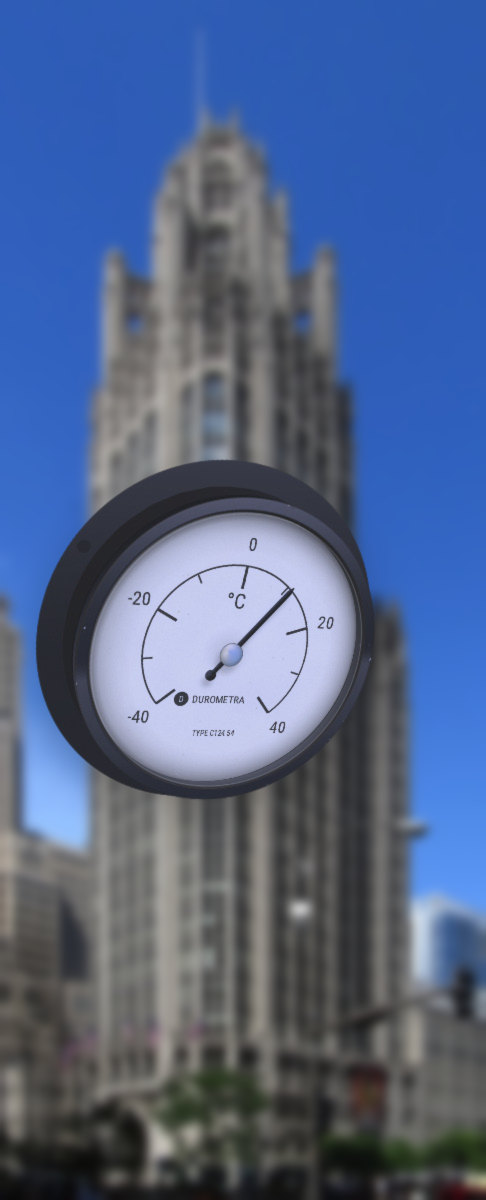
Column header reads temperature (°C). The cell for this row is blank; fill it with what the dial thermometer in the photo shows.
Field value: 10 °C
